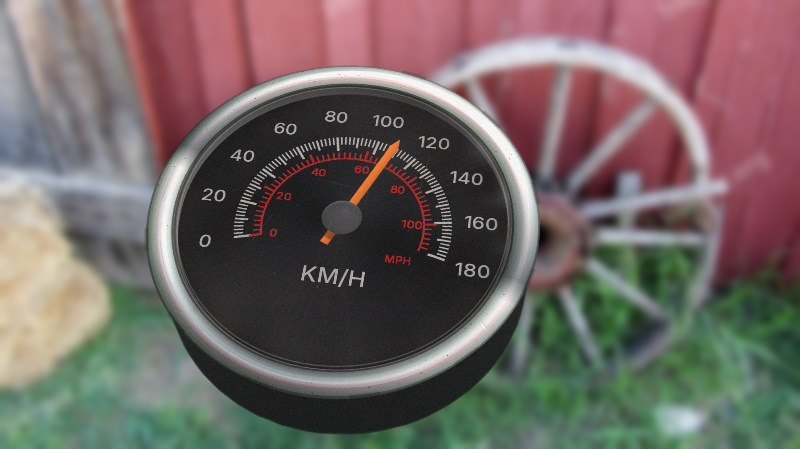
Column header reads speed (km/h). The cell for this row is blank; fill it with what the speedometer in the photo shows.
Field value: 110 km/h
